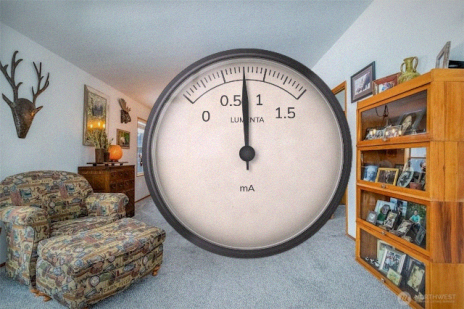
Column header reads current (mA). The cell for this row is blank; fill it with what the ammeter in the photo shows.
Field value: 0.75 mA
